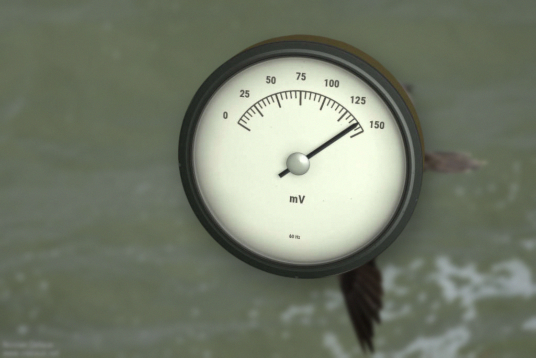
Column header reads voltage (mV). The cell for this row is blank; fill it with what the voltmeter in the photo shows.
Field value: 140 mV
